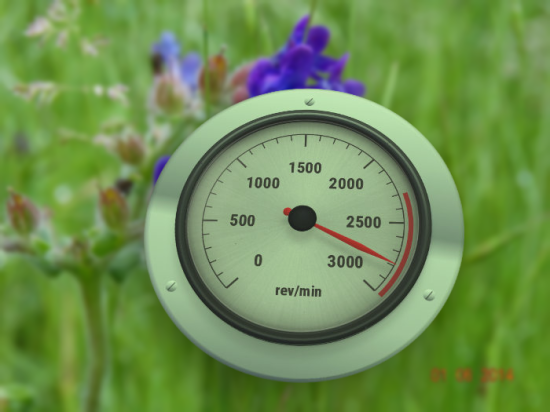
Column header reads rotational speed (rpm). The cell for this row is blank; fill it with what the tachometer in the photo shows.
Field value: 2800 rpm
